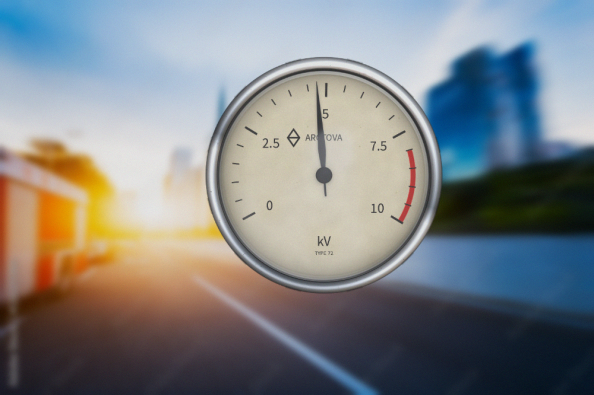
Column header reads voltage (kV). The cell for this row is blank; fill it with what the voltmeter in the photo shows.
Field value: 4.75 kV
